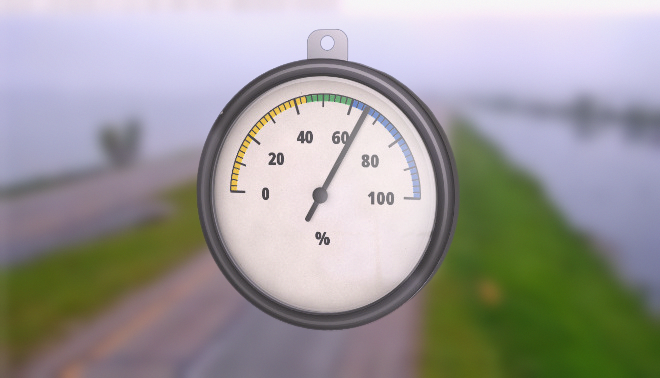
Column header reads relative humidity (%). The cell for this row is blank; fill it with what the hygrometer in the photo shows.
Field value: 66 %
